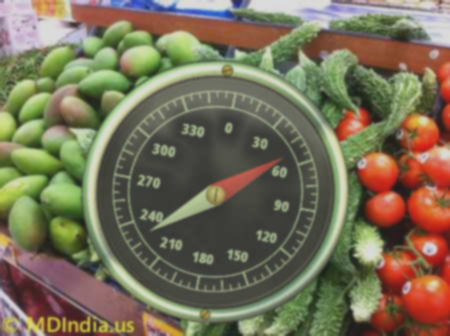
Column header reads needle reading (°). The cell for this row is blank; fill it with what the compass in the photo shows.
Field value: 50 °
